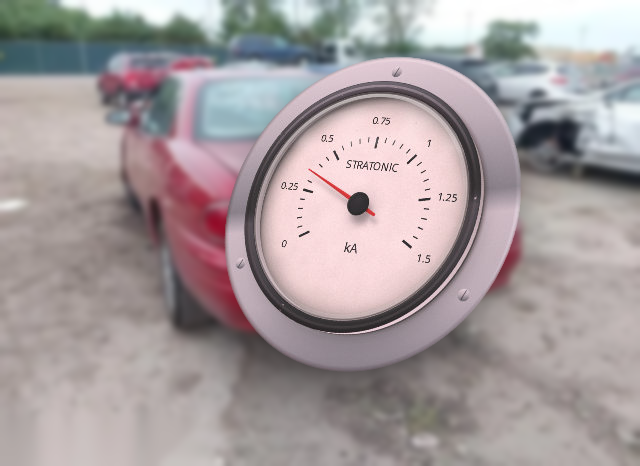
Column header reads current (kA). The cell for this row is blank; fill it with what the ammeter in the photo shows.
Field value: 0.35 kA
